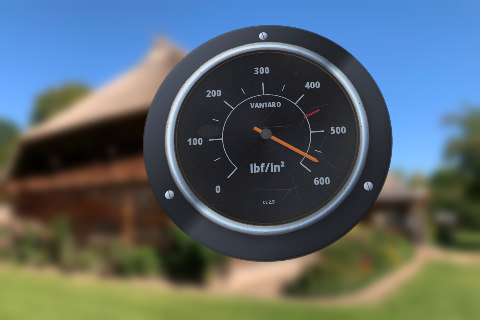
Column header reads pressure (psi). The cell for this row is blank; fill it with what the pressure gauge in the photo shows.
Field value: 575 psi
